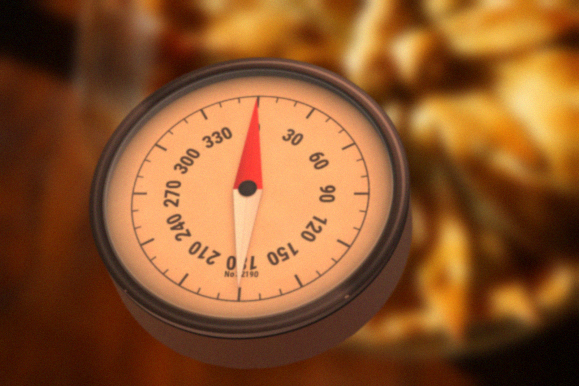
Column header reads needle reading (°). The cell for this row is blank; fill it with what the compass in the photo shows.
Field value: 0 °
